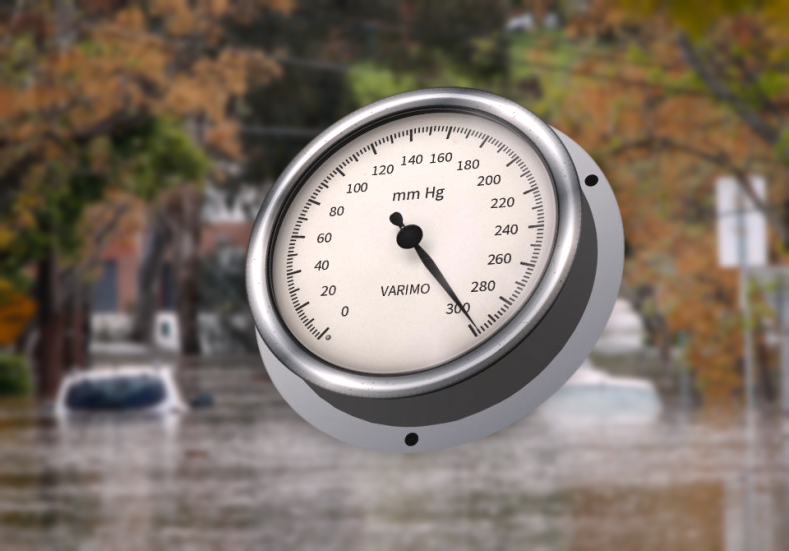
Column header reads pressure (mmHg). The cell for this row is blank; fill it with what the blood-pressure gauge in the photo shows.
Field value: 298 mmHg
